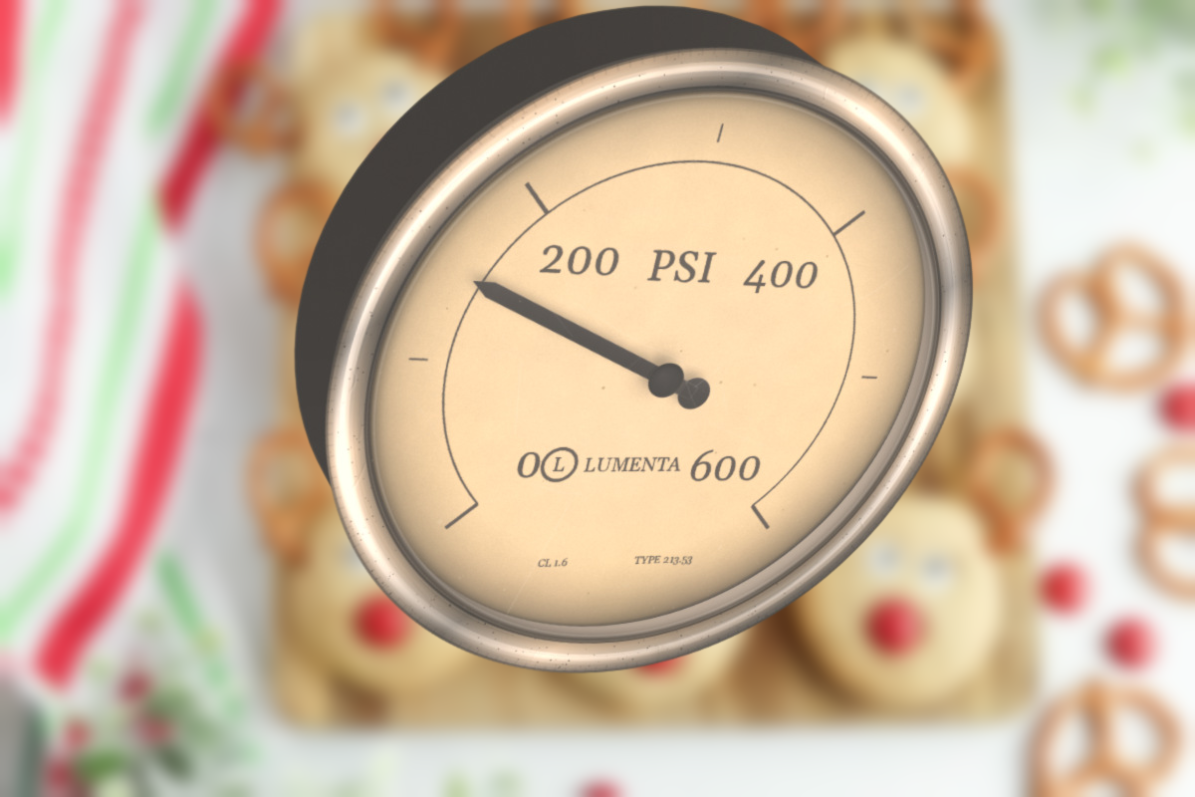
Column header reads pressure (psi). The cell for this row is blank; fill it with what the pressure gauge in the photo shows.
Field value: 150 psi
